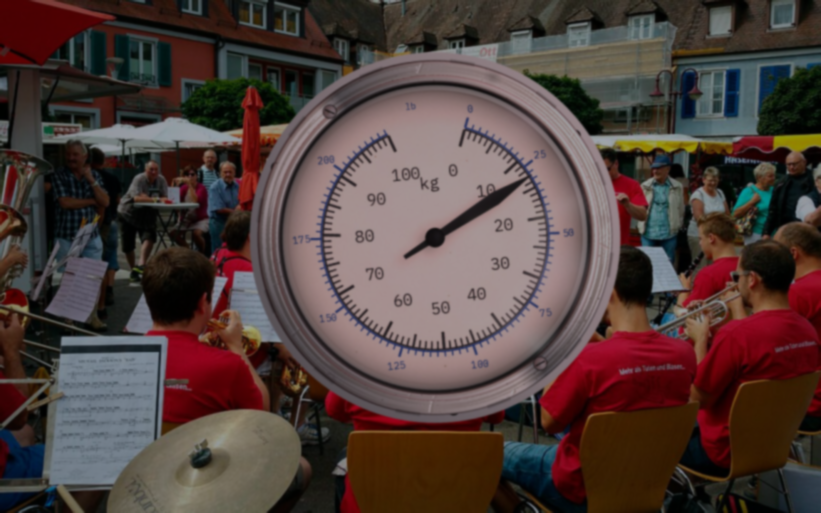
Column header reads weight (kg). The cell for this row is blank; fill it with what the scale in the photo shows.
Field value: 13 kg
